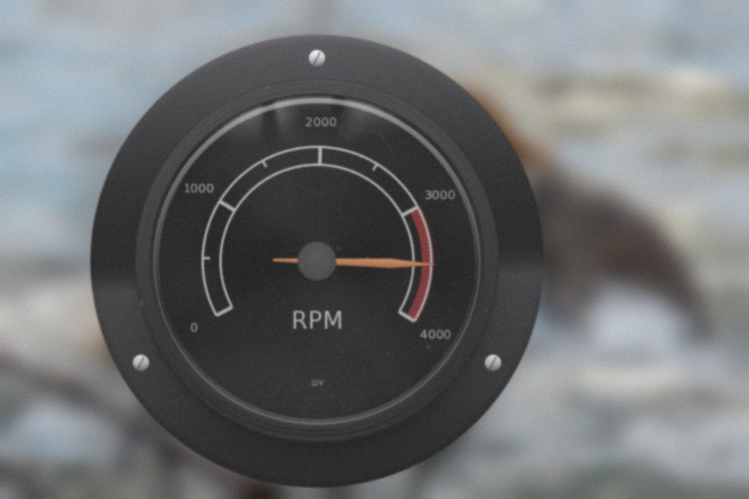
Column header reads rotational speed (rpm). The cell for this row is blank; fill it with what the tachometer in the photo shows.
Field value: 3500 rpm
